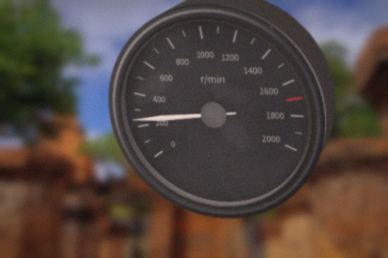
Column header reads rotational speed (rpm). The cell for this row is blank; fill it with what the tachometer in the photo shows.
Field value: 250 rpm
